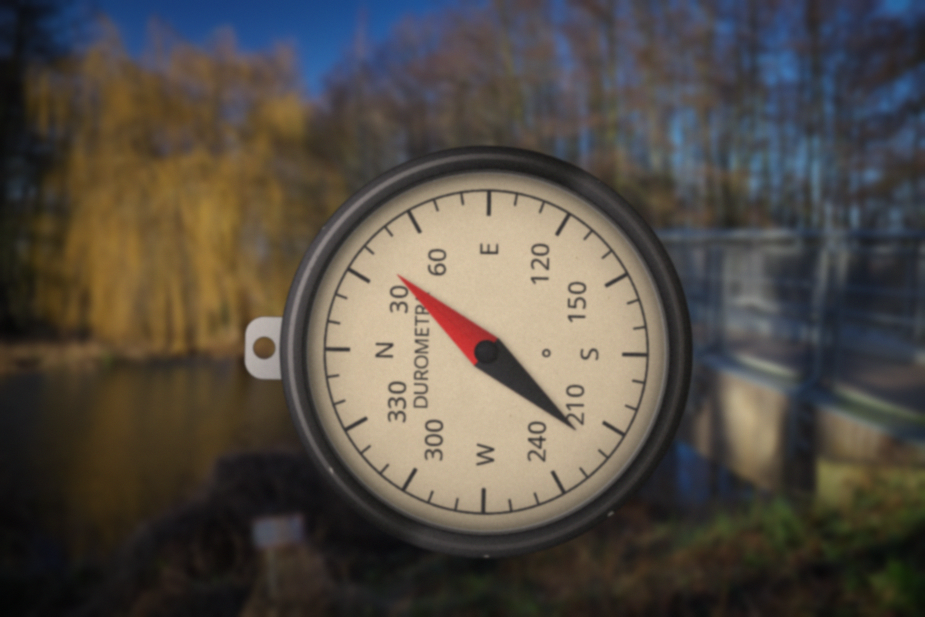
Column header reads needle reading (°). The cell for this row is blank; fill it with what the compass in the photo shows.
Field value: 40 °
